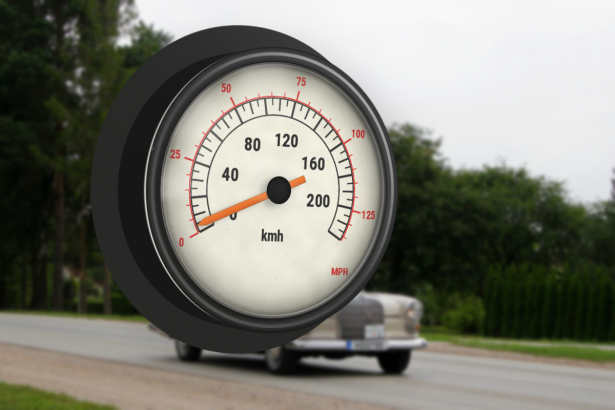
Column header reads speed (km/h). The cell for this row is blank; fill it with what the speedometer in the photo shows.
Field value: 5 km/h
